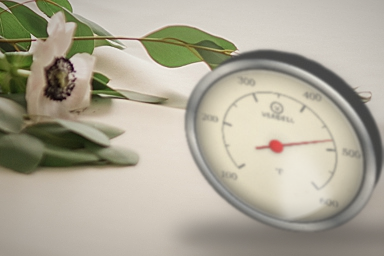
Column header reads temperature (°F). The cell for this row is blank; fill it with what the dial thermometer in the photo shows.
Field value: 475 °F
